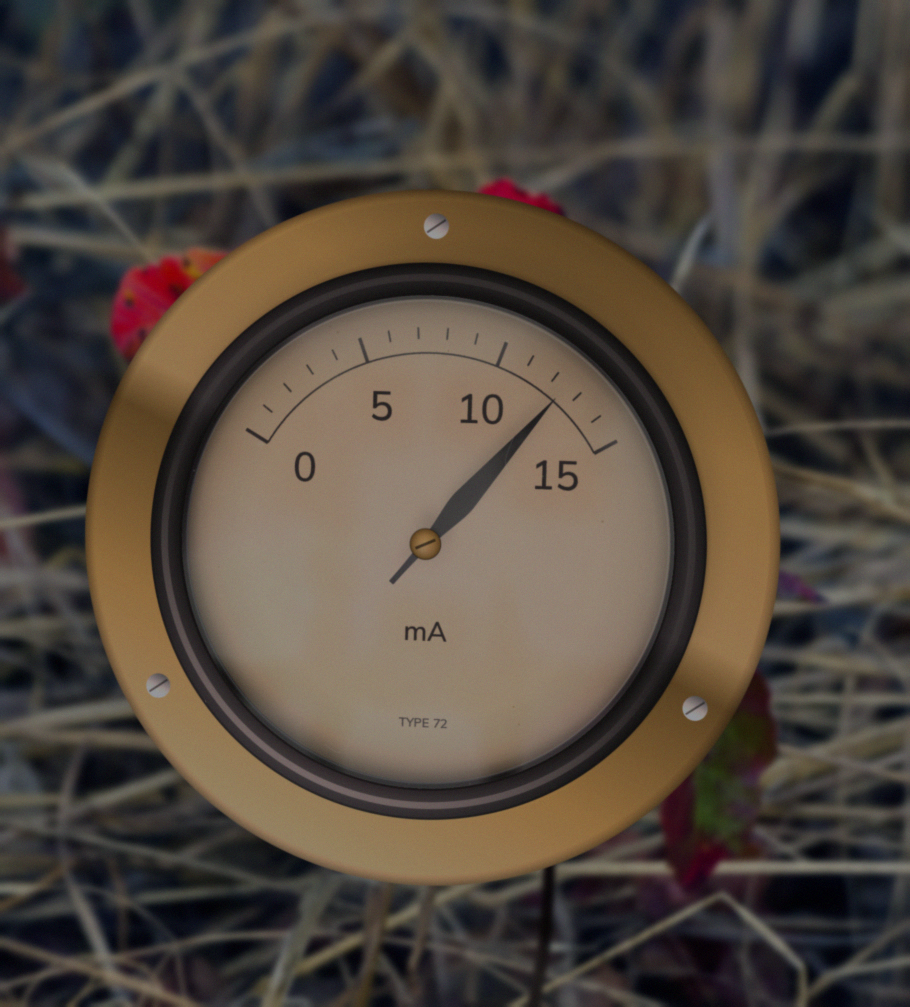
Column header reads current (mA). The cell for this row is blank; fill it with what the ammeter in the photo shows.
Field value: 12.5 mA
